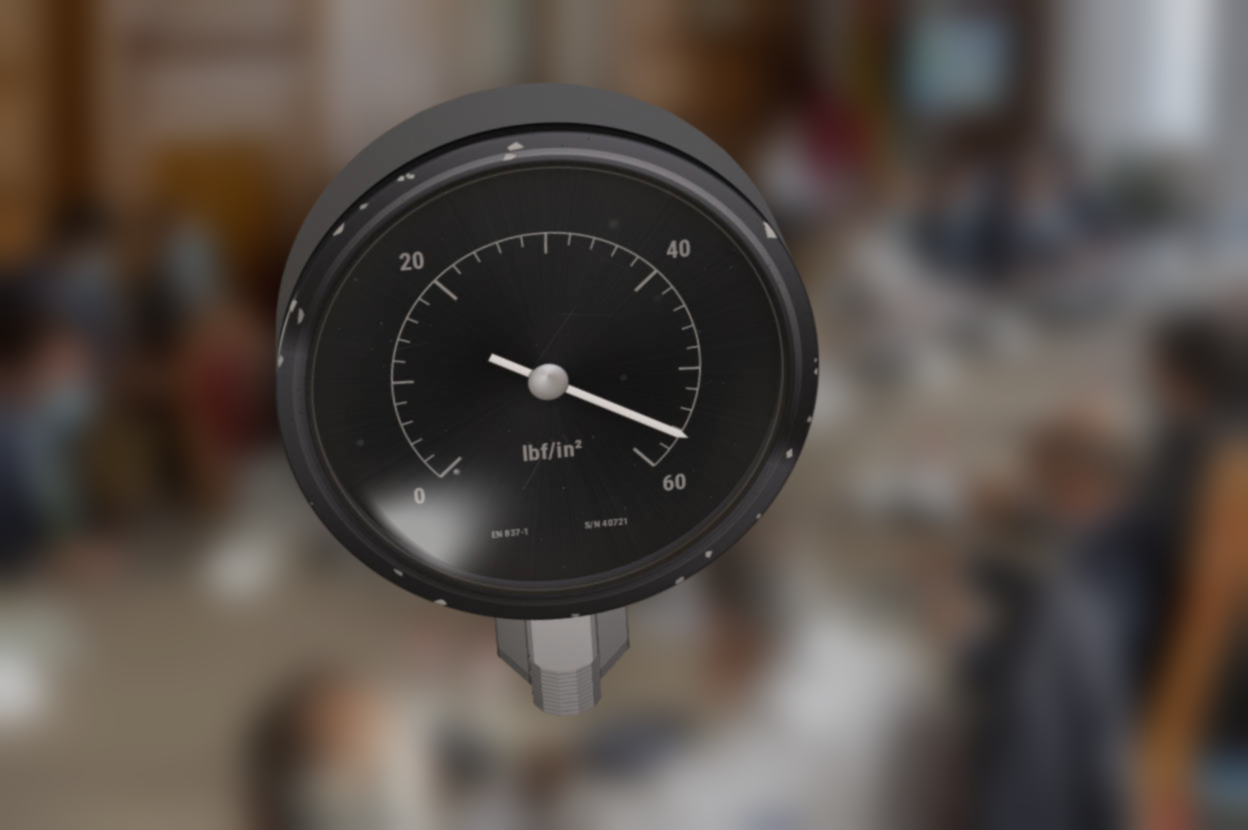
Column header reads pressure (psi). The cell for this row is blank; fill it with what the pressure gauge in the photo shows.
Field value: 56 psi
